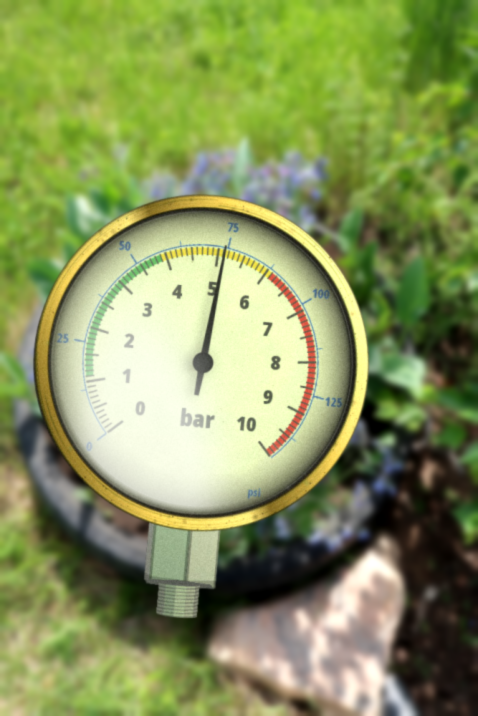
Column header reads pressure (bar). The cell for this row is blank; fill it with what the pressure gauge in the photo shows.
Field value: 5.1 bar
